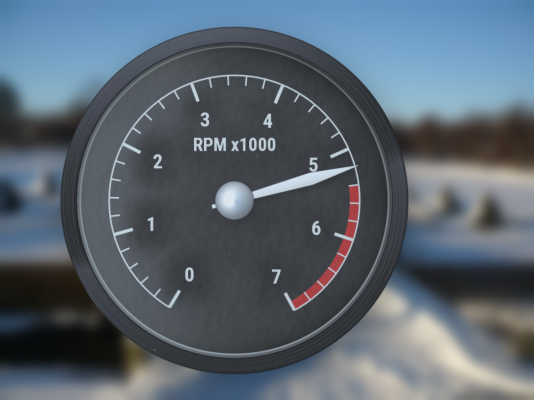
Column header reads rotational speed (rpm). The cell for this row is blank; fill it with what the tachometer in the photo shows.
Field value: 5200 rpm
